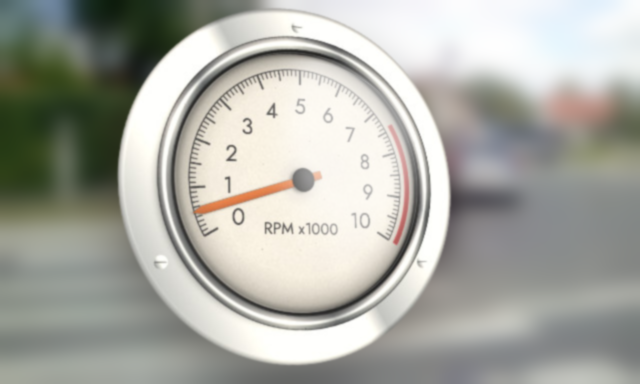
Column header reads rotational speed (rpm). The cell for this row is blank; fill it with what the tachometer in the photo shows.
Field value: 500 rpm
